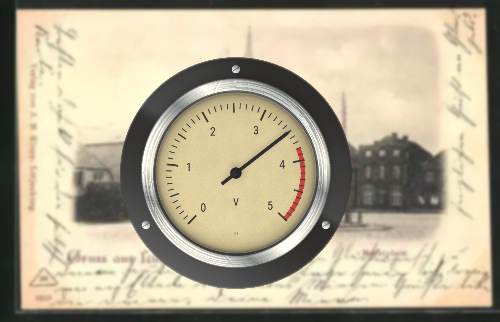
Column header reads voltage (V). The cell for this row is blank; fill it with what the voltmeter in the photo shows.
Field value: 3.5 V
